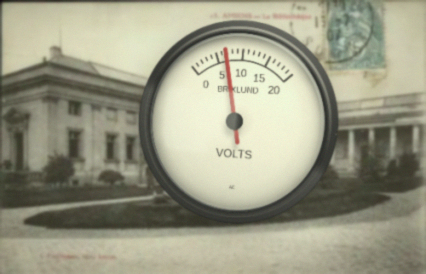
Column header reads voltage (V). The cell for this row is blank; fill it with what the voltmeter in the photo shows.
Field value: 7 V
